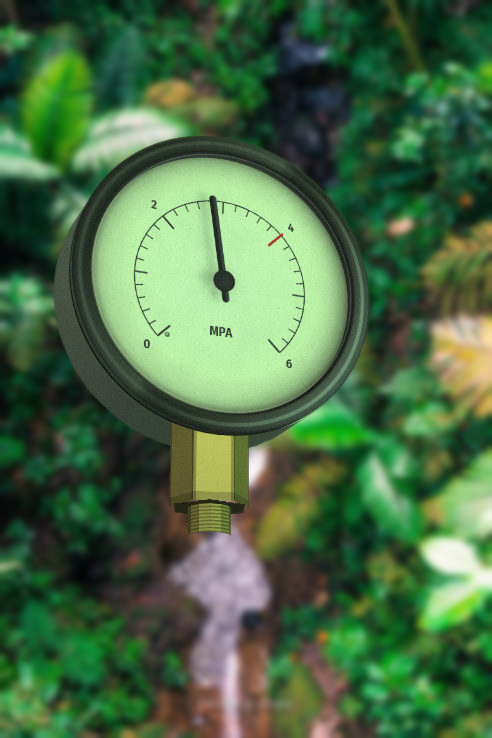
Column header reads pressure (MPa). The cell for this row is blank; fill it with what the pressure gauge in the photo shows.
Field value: 2.8 MPa
